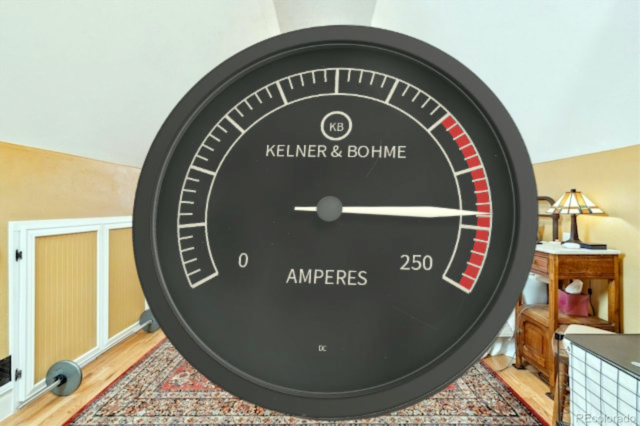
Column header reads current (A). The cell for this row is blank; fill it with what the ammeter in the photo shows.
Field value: 220 A
